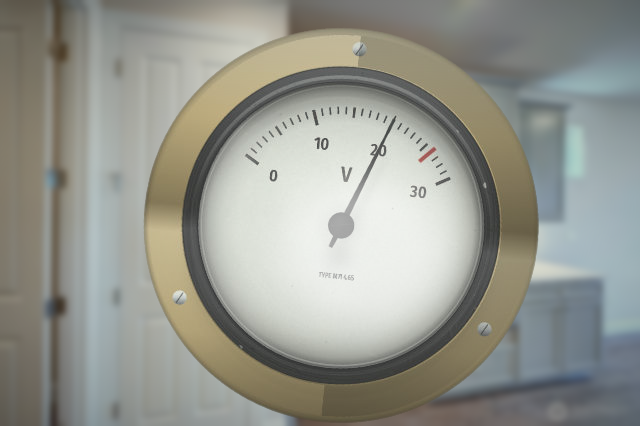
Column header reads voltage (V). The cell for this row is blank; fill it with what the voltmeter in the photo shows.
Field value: 20 V
